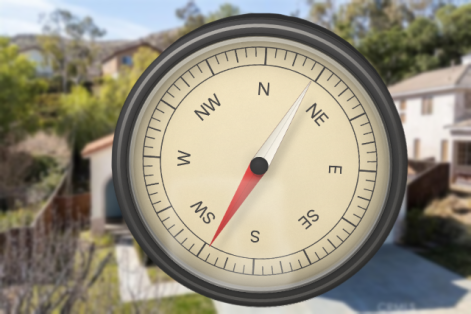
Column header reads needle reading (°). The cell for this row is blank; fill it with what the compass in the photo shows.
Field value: 207.5 °
